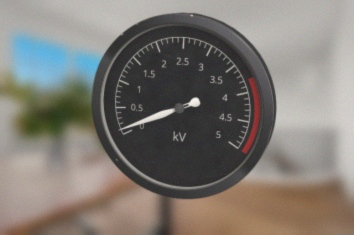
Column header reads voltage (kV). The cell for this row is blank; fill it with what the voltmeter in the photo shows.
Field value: 0.1 kV
